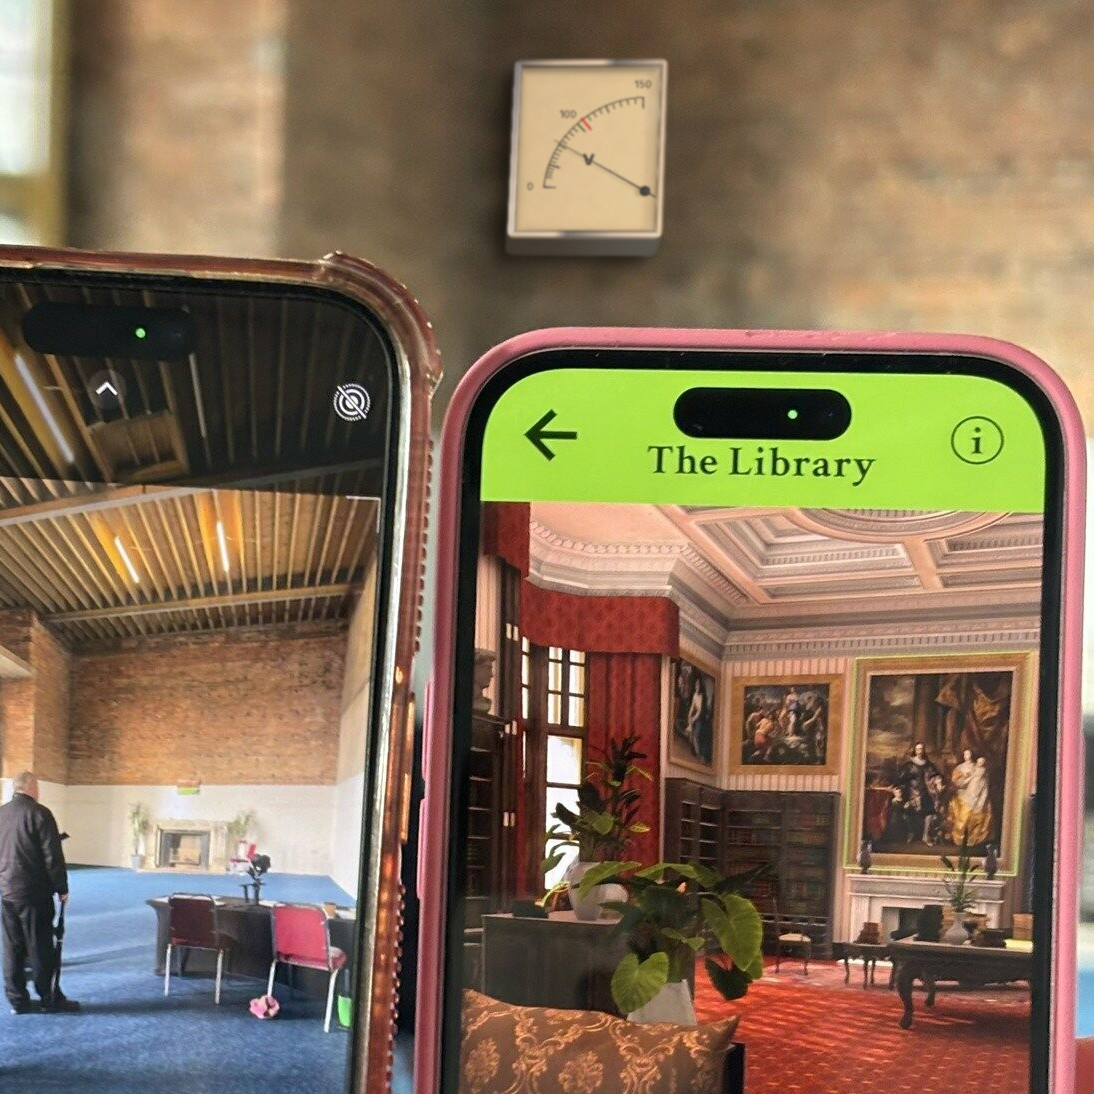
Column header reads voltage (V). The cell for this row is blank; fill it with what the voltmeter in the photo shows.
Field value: 75 V
